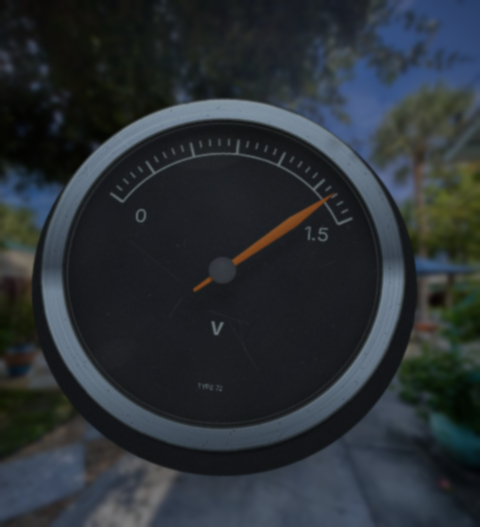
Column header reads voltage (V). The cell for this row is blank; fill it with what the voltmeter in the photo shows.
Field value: 1.35 V
